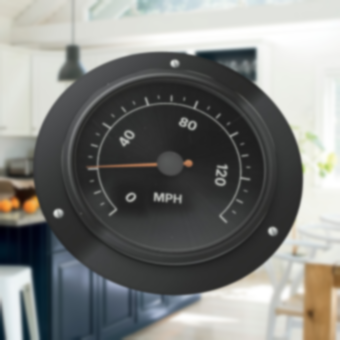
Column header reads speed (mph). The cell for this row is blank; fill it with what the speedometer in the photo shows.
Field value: 20 mph
